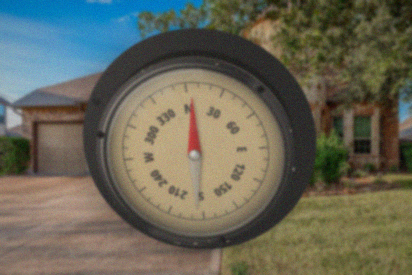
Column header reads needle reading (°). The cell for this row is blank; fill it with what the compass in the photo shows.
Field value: 5 °
